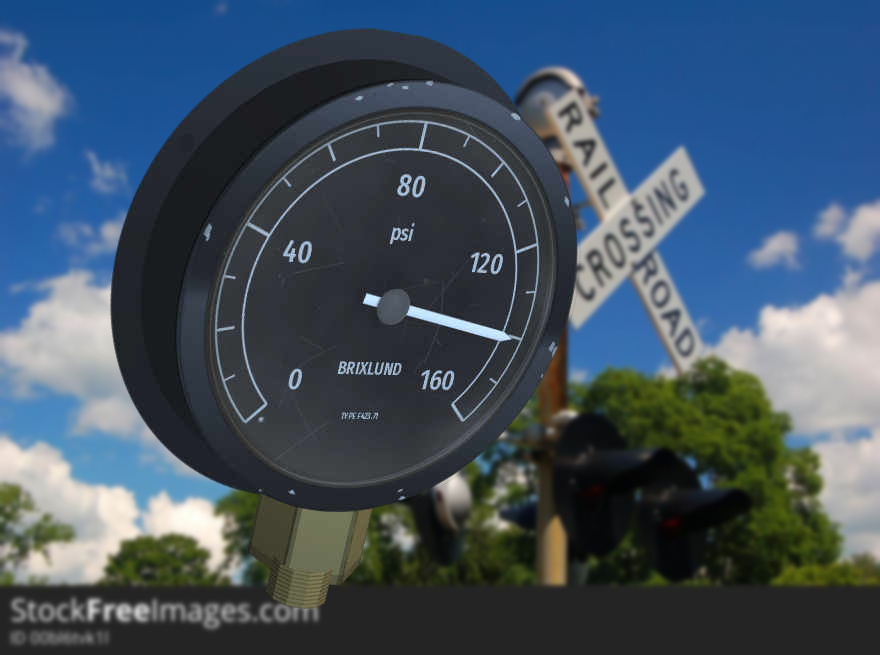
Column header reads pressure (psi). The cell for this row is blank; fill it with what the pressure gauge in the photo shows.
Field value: 140 psi
